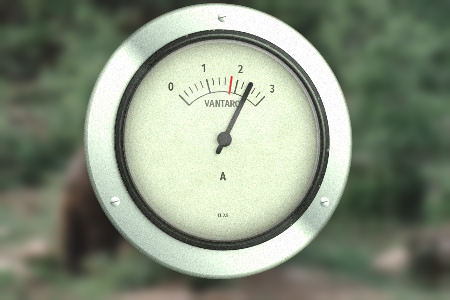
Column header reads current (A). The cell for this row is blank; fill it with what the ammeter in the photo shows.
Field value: 2.4 A
